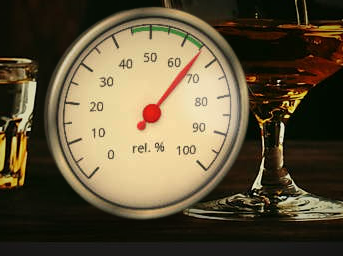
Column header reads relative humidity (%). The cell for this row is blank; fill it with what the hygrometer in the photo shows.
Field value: 65 %
